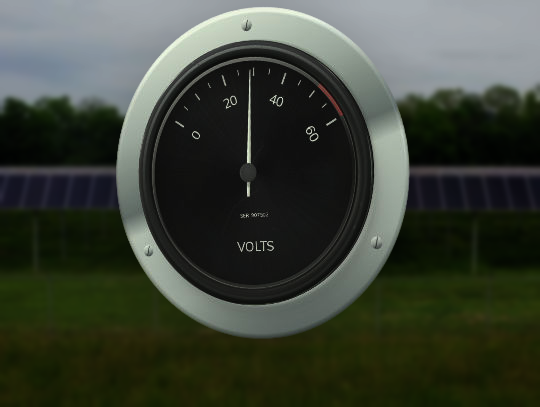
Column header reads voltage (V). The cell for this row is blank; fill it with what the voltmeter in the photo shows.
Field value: 30 V
